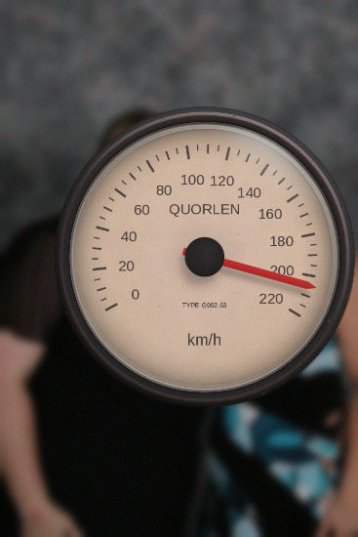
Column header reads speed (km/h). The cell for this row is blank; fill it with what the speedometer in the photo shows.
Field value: 205 km/h
